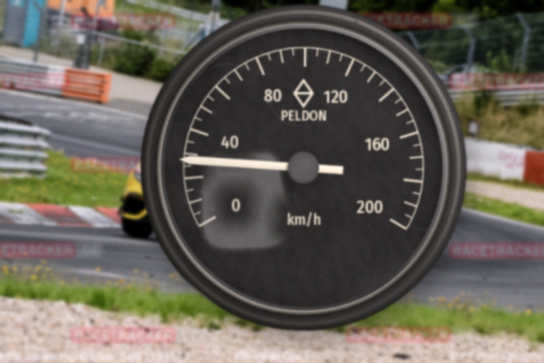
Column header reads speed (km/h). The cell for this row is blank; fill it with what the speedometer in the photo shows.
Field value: 27.5 km/h
